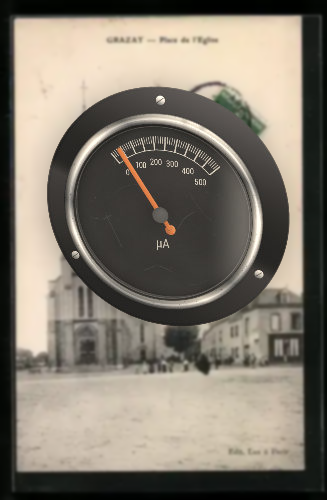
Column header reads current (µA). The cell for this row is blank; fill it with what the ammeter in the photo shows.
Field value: 50 µA
